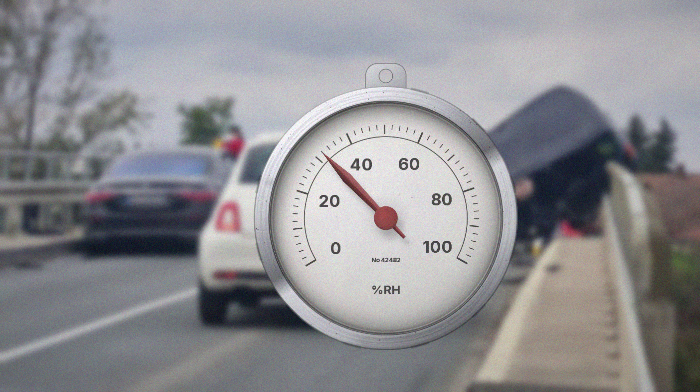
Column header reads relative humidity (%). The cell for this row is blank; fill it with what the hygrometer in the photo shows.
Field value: 32 %
